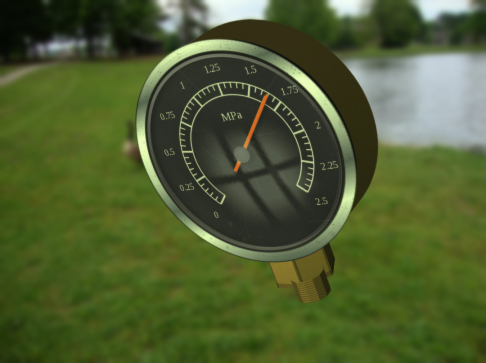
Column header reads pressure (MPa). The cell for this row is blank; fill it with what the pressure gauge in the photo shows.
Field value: 1.65 MPa
